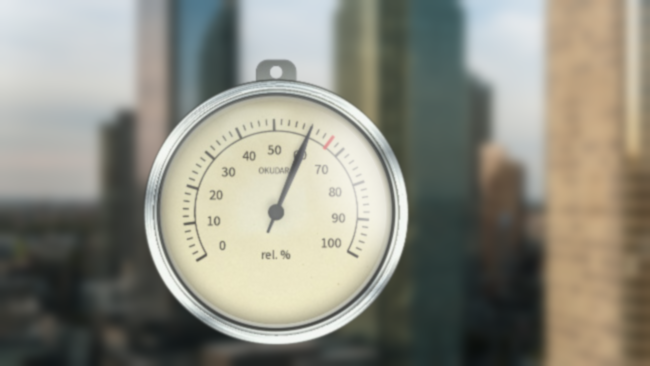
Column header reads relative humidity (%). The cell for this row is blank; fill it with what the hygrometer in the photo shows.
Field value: 60 %
